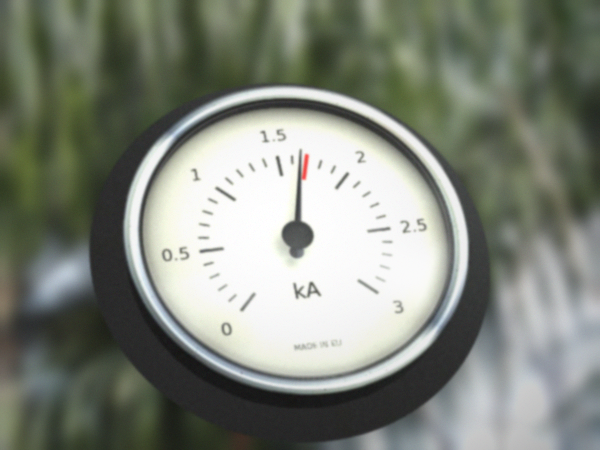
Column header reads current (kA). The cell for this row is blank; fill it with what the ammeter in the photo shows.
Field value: 1.65 kA
